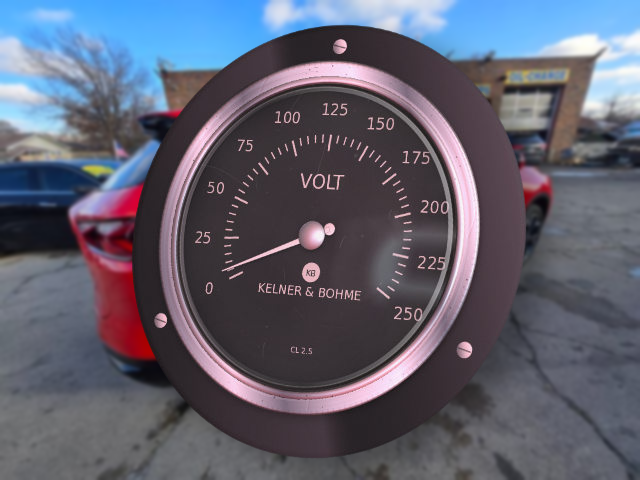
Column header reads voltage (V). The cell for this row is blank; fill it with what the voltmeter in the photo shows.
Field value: 5 V
